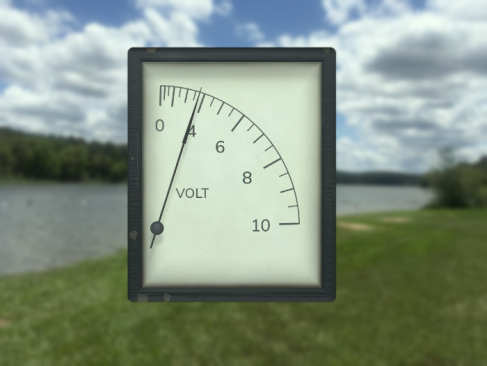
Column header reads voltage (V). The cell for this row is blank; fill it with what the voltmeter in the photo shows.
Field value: 3.75 V
